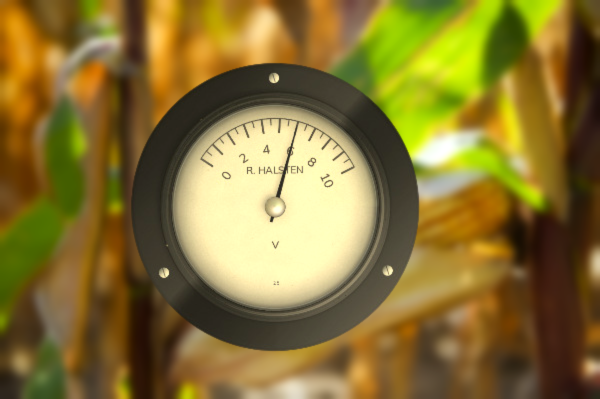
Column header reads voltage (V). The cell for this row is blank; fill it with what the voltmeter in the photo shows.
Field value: 6 V
